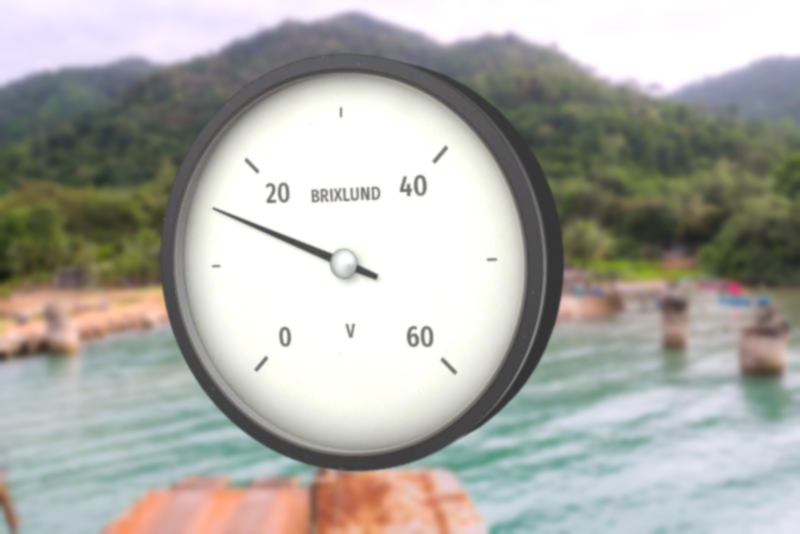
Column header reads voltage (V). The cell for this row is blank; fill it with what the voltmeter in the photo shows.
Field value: 15 V
